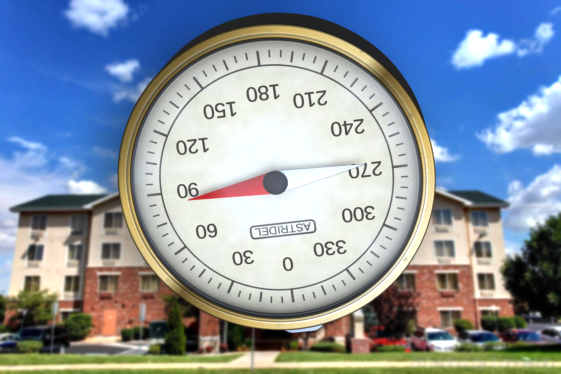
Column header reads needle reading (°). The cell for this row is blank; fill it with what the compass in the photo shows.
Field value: 85 °
